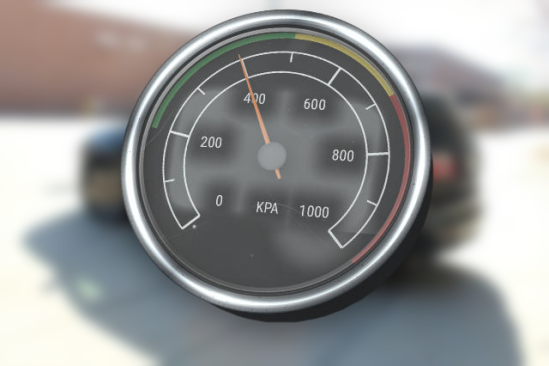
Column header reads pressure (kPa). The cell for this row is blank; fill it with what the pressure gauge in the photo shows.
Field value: 400 kPa
